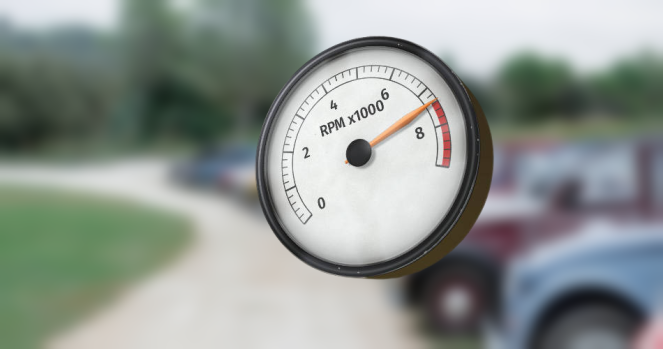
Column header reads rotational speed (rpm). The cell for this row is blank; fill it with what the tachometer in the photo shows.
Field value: 7400 rpm
